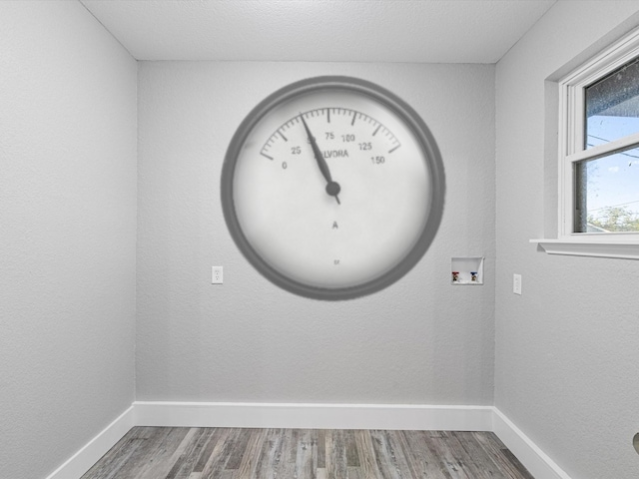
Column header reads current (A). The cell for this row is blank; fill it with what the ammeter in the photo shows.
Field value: 50 A
